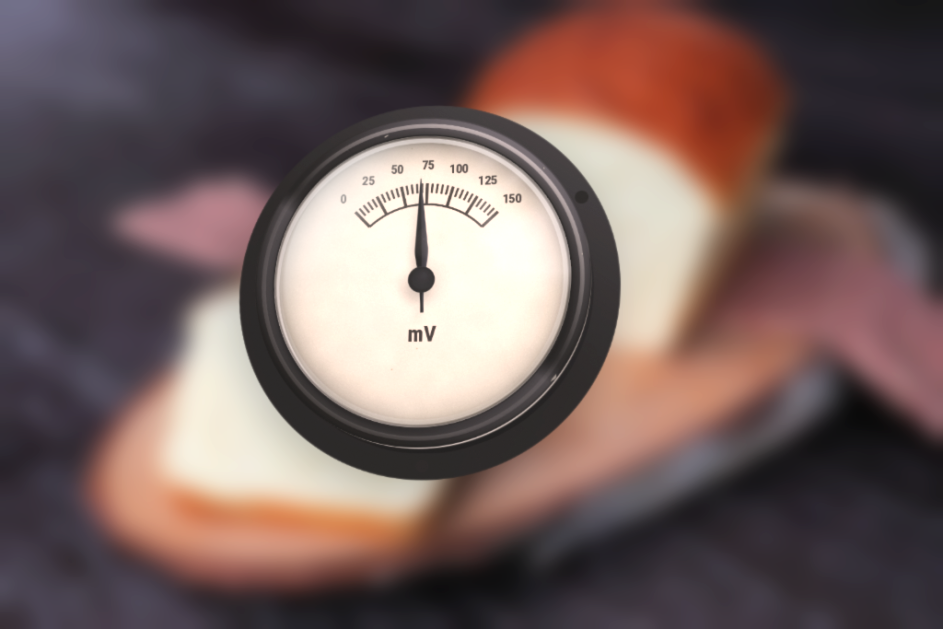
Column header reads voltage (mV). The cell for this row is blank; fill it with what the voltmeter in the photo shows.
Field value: 70 mV
